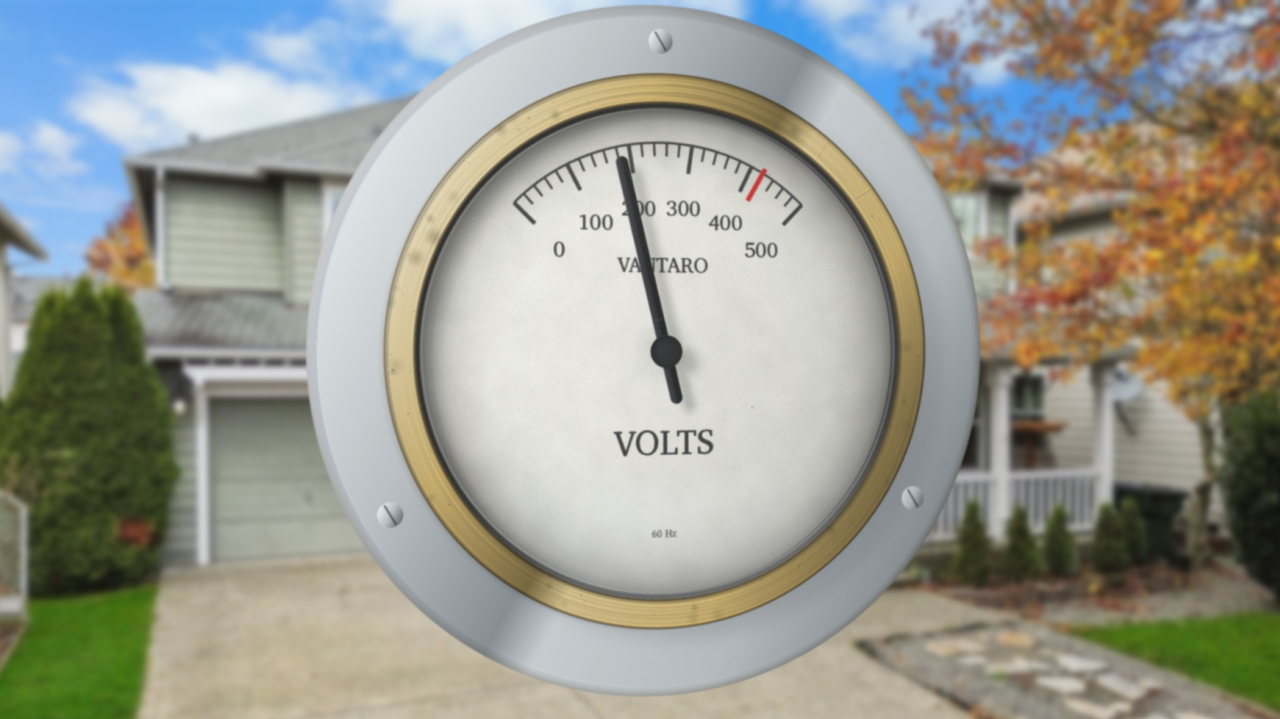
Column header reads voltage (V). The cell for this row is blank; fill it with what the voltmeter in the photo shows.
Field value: 180 V
